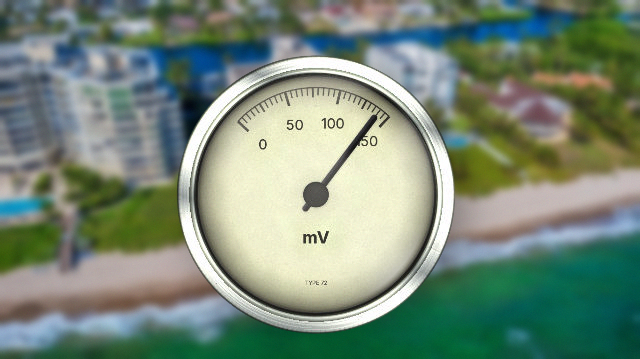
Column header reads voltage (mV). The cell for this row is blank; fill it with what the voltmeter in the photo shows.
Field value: 140 mV
